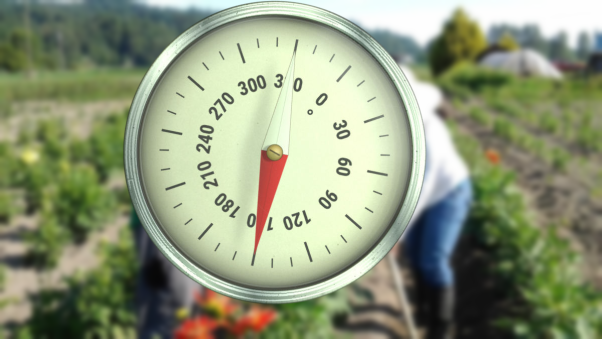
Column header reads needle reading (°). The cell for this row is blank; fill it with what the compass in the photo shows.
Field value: 150 °
